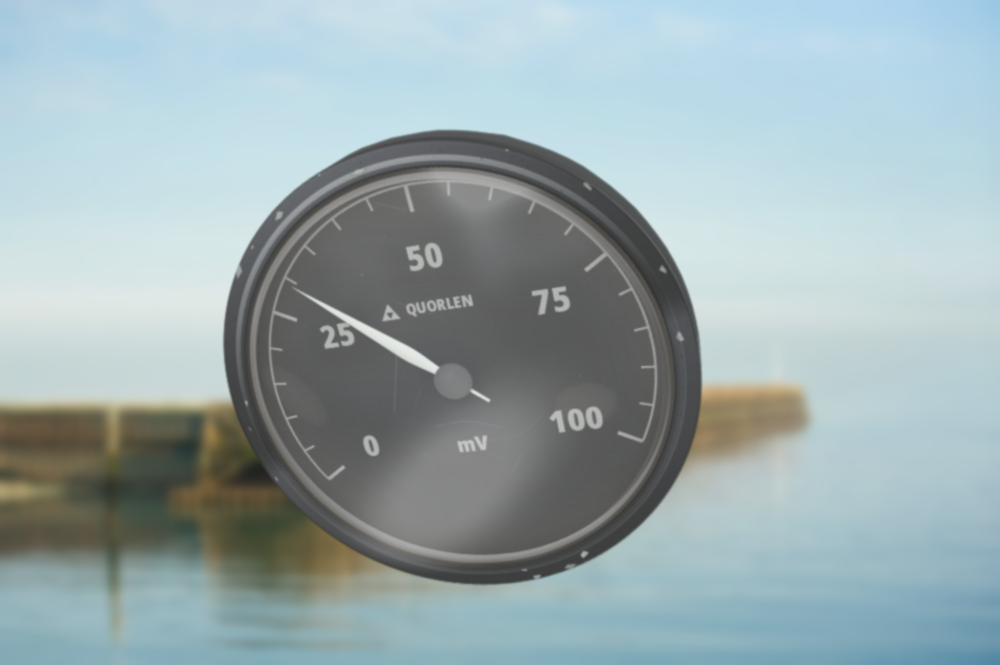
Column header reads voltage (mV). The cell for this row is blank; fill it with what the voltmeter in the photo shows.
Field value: 30 mV
